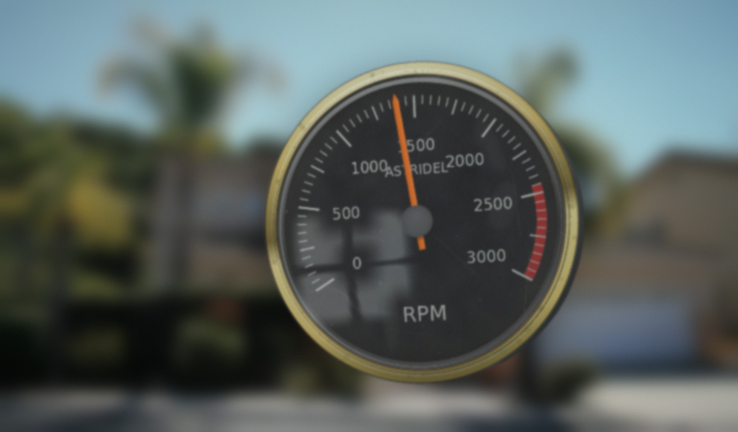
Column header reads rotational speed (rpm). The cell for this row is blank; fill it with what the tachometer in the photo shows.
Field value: 1400 rpm
